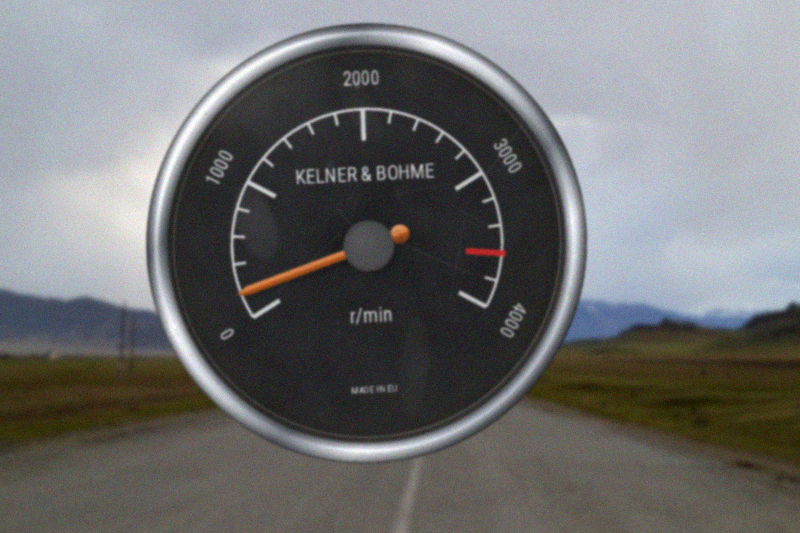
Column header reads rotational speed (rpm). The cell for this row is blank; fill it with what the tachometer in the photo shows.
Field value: 200 rpm
